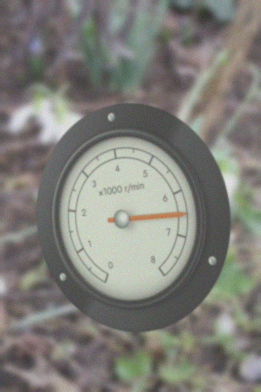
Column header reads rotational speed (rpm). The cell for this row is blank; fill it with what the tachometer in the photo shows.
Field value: 6500 rpm
